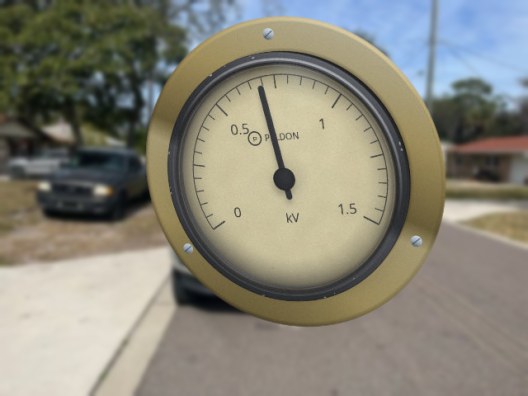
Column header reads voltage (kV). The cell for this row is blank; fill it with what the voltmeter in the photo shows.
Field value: 0.7 kV
